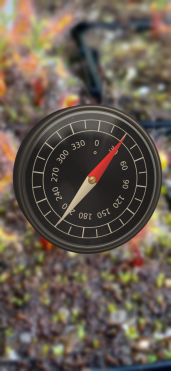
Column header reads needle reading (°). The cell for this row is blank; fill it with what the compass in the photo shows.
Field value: 30 °
